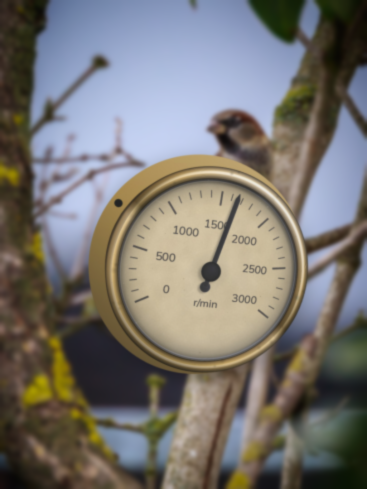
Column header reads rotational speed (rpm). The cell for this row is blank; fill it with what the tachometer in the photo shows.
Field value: 1650 rpm
